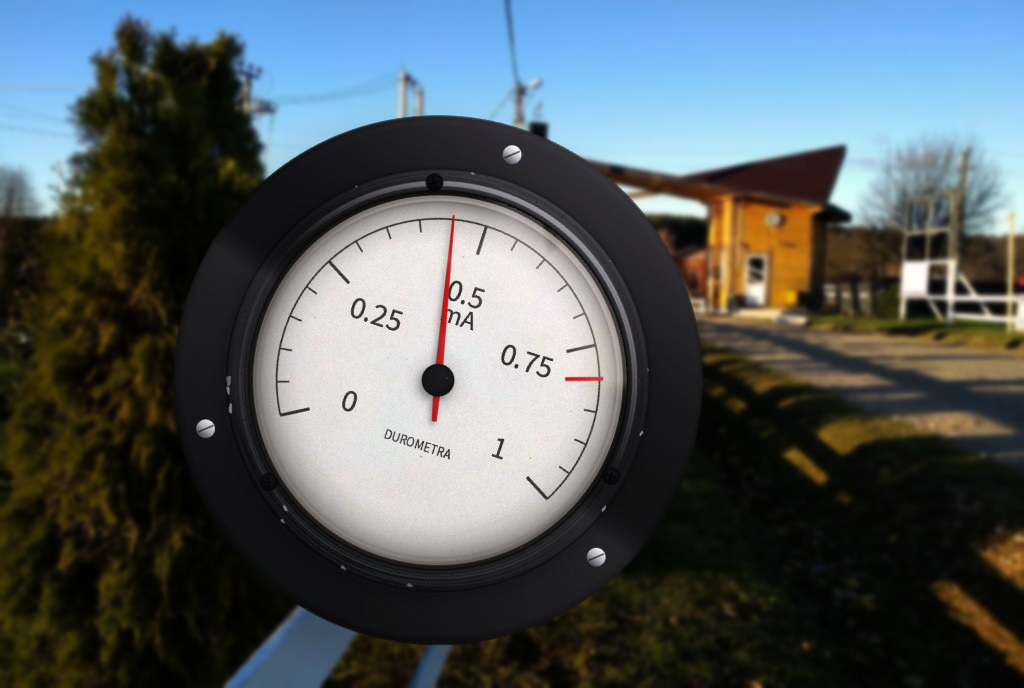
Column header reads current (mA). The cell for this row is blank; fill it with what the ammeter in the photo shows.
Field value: 0.45 mA
